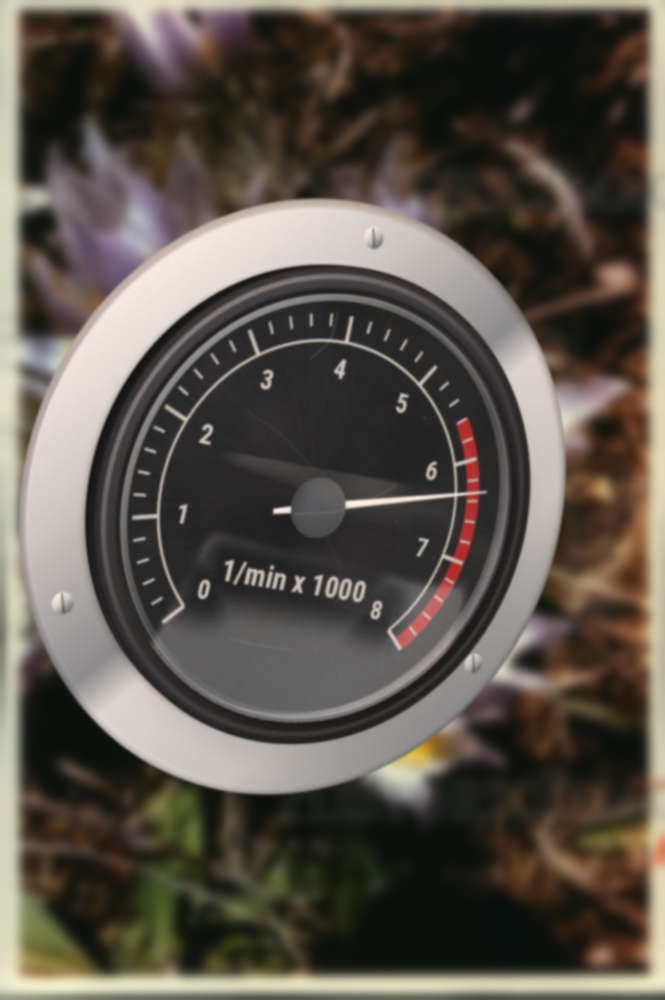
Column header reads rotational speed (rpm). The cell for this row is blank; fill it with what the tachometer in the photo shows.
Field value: 6300 rpm
